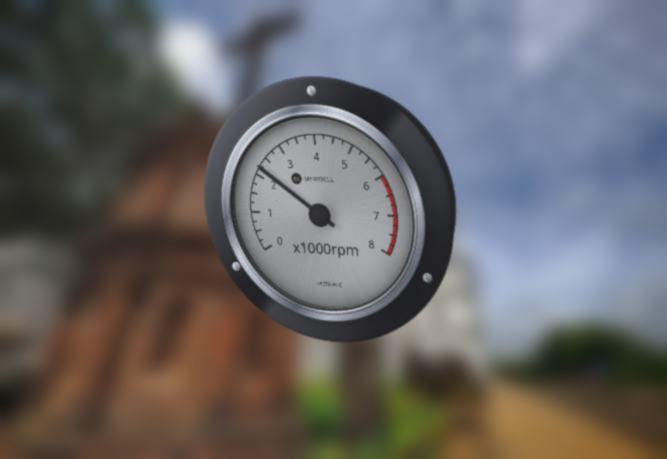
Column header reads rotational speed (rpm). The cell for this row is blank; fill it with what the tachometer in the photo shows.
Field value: 2250 rpm
